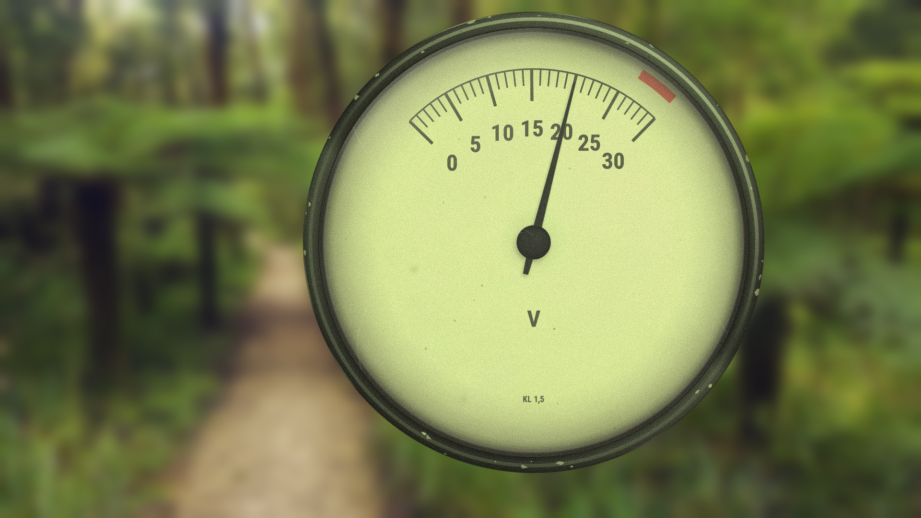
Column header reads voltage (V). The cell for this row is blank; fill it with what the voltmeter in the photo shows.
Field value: 20 V
